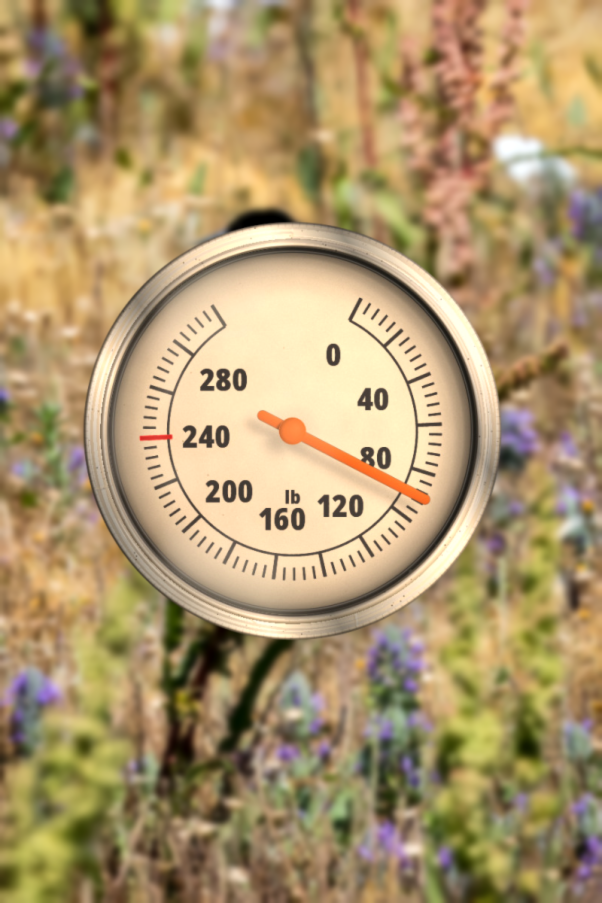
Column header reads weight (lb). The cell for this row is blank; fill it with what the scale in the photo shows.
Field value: 90 lb
